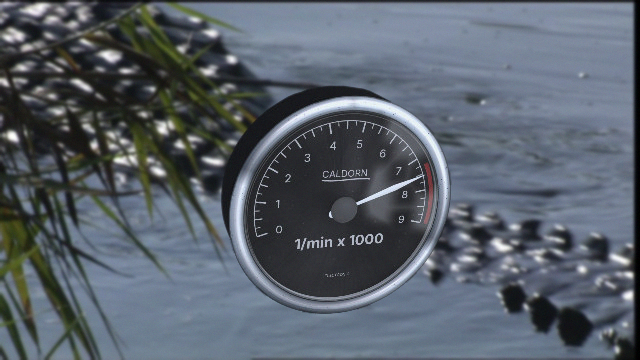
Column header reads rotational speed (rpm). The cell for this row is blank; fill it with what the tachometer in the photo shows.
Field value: 7500 rpm
